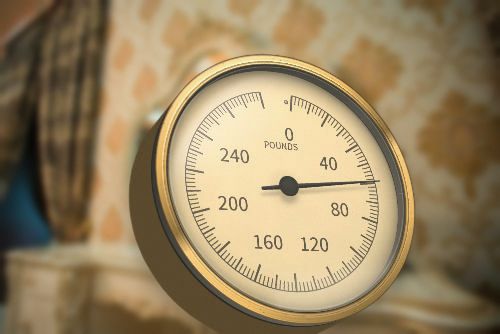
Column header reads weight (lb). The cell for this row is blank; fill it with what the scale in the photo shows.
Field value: 60 lb
